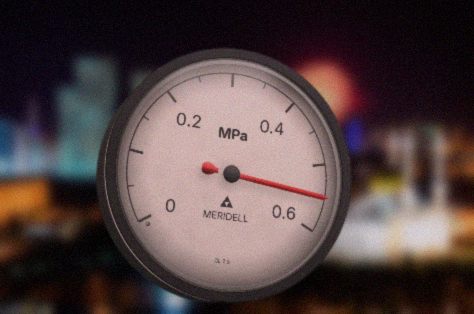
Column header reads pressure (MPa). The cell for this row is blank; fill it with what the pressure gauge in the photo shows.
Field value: 0.55 MPa
